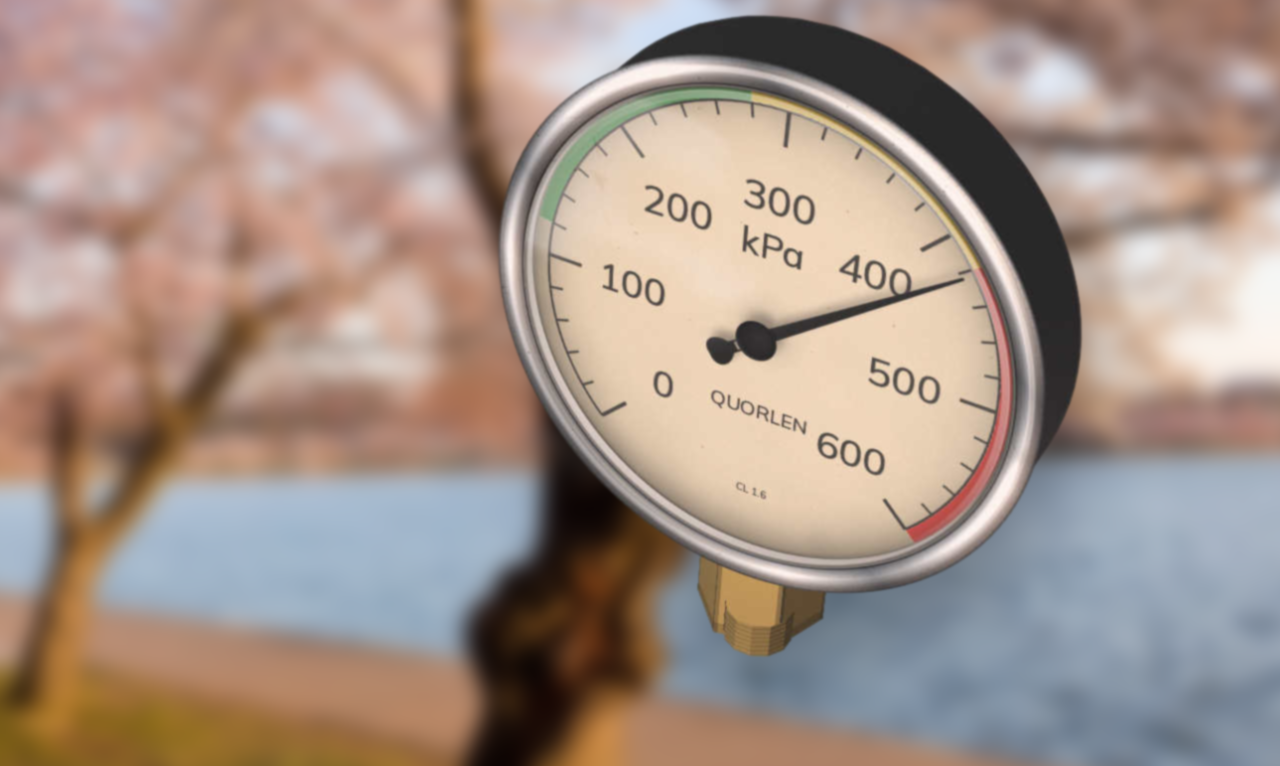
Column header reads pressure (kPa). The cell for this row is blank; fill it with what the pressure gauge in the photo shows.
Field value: 420 kPa
